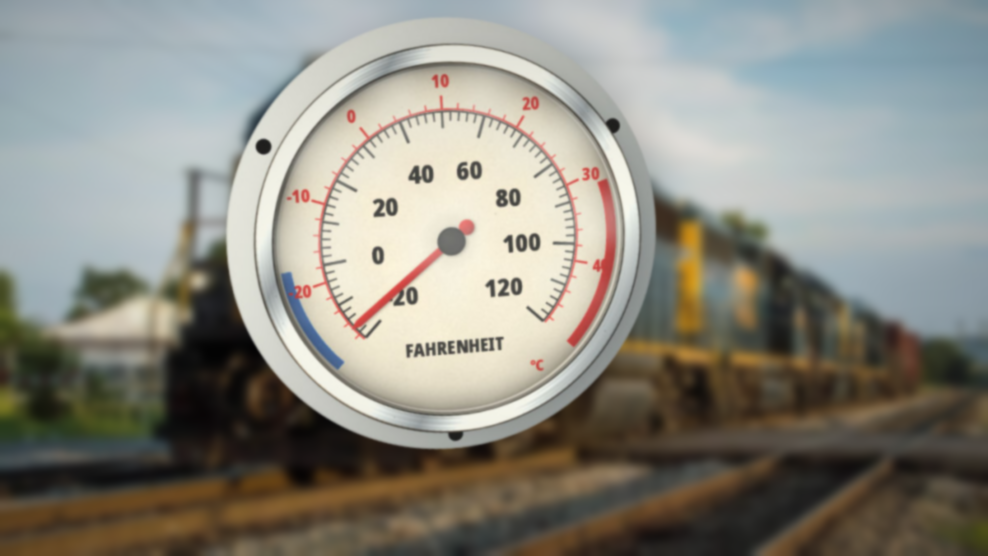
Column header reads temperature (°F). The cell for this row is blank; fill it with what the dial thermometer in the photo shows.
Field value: -16 °F
